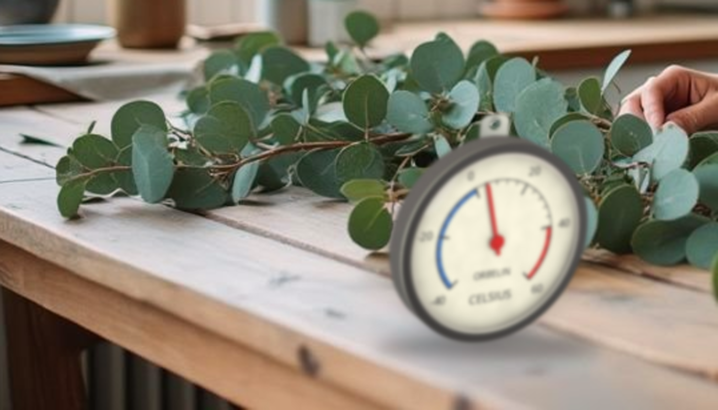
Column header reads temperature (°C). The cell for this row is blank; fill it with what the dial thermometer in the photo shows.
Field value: 4 °C
